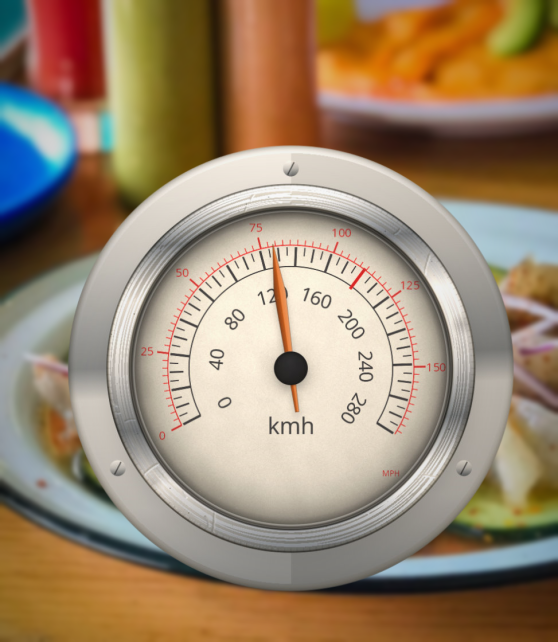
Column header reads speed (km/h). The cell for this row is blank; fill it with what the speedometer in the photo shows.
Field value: 127.5 km/h
